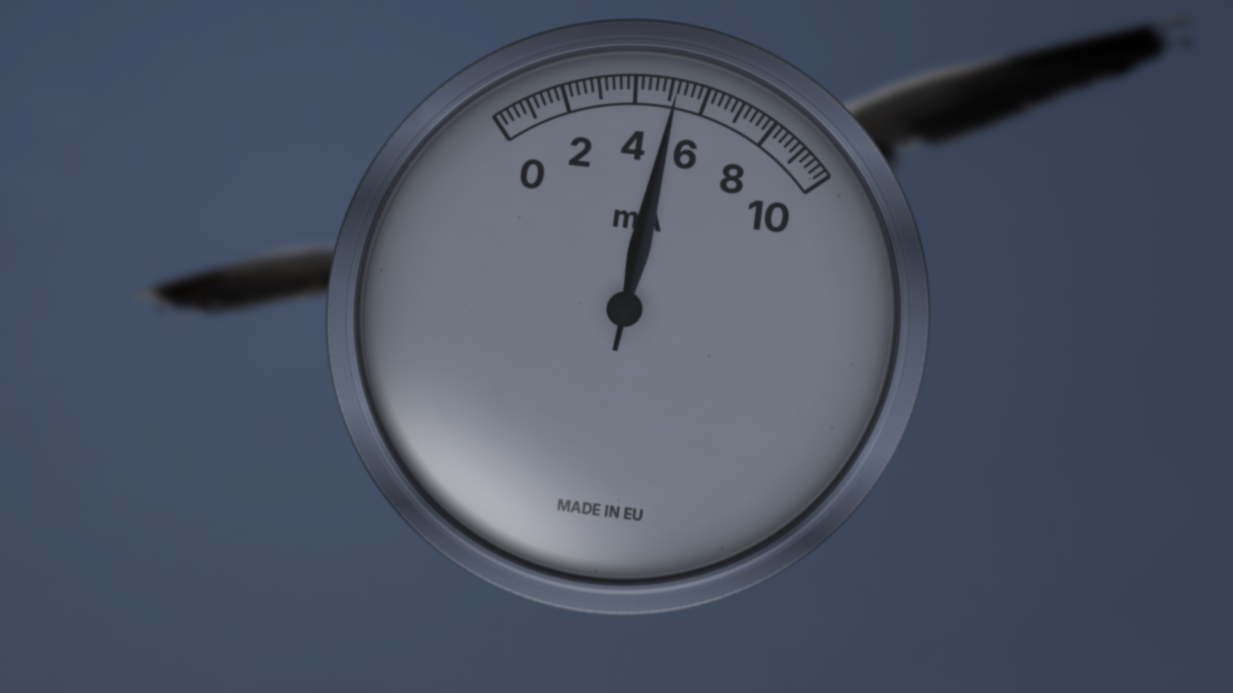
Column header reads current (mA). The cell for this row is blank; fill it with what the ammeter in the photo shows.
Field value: 5.2 mA
